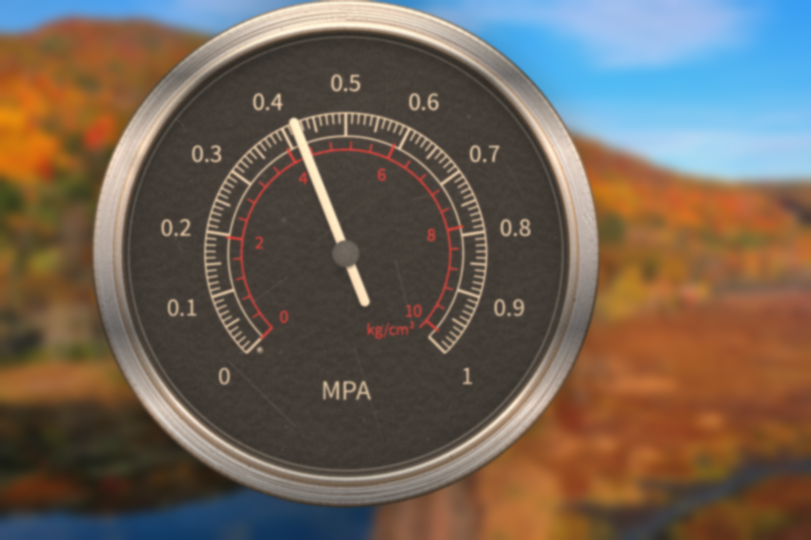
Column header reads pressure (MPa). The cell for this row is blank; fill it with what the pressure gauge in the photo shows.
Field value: 0.42 MPa
